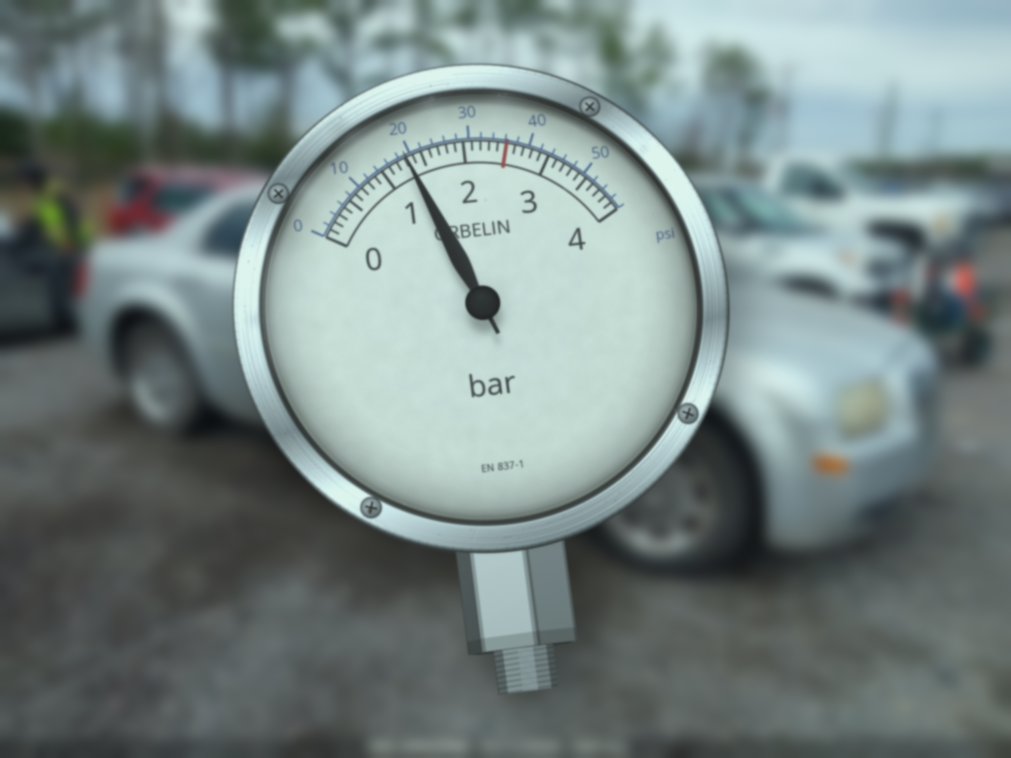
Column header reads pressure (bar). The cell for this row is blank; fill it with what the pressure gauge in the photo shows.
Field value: 1.3 bar
